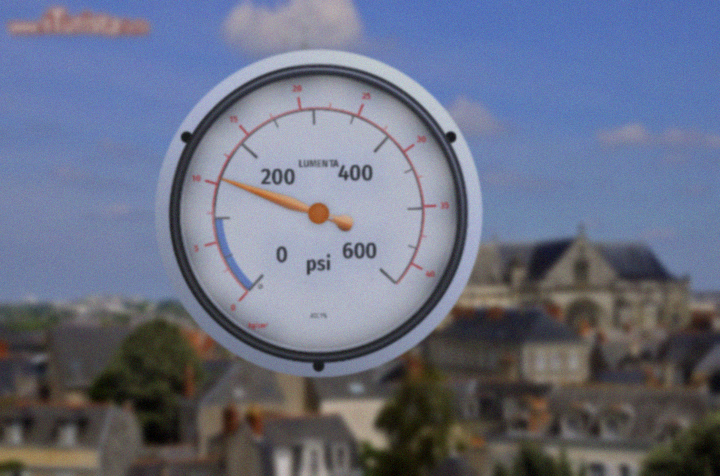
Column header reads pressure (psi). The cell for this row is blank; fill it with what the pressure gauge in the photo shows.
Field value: 150 psi
